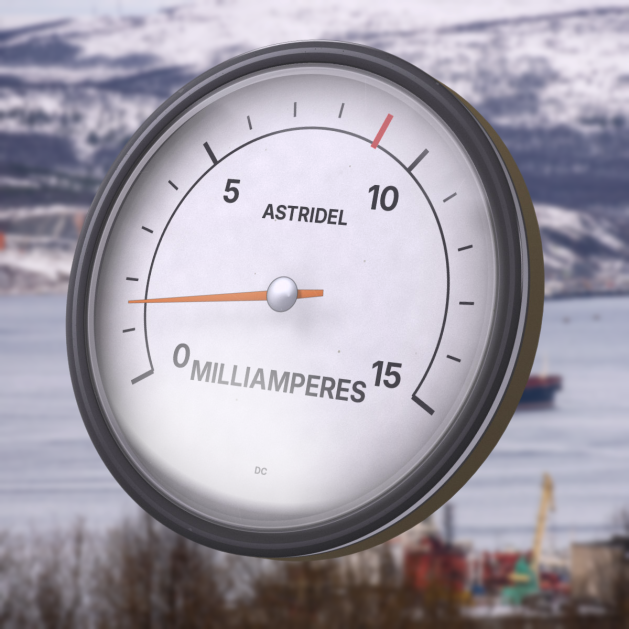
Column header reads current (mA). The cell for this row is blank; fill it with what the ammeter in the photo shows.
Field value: 1.5 mA
